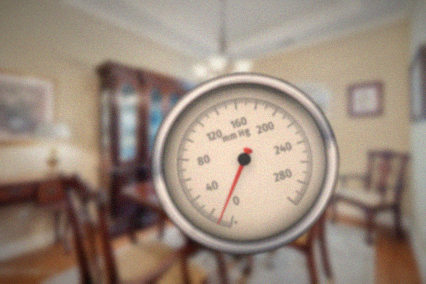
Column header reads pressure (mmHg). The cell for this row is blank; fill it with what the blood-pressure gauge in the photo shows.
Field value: 10 mmHg
